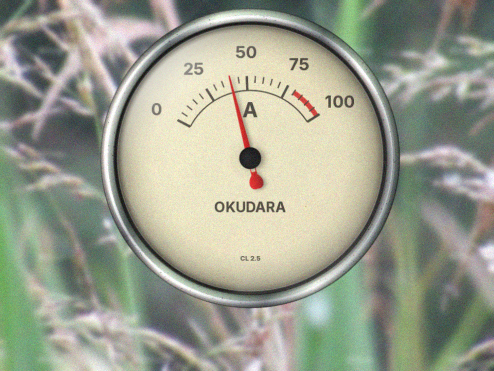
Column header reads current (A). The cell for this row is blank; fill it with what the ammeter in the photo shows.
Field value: 40 A
